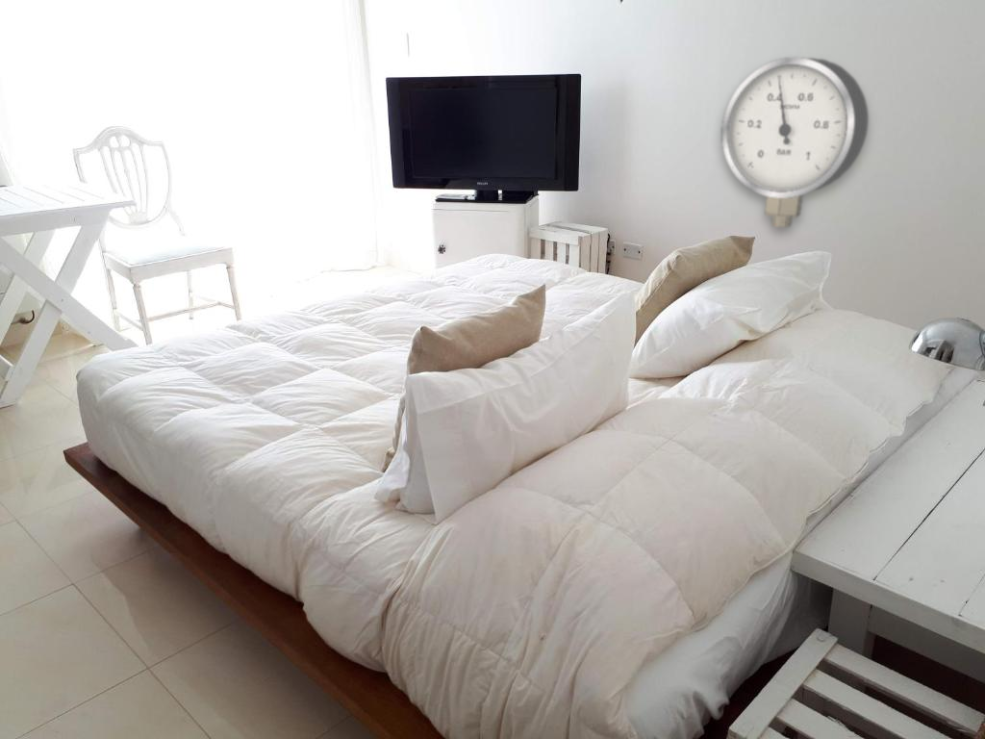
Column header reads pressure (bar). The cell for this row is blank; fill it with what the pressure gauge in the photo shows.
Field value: 0.45 bar
